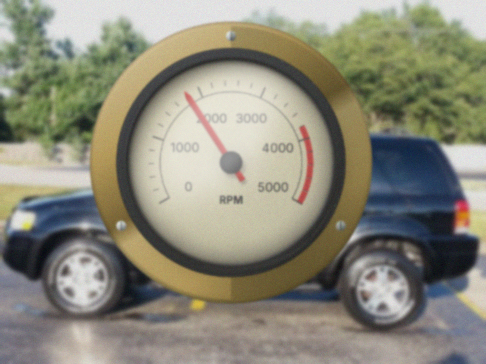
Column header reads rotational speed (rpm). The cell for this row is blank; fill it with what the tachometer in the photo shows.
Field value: 1800 rpm
